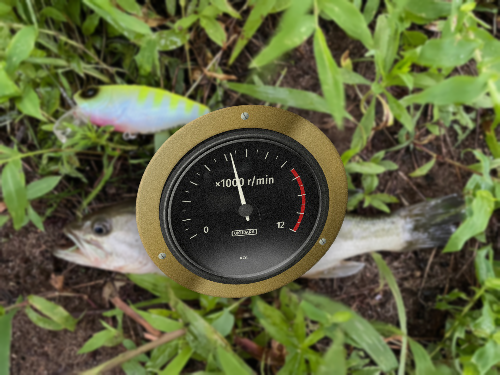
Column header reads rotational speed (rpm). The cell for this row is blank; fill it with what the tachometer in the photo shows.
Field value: 5250 rpm
